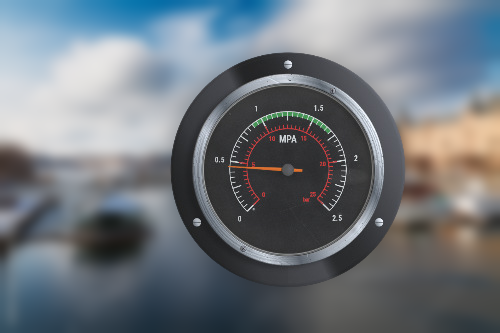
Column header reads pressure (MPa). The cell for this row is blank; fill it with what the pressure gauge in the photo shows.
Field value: 0.45 MPa
